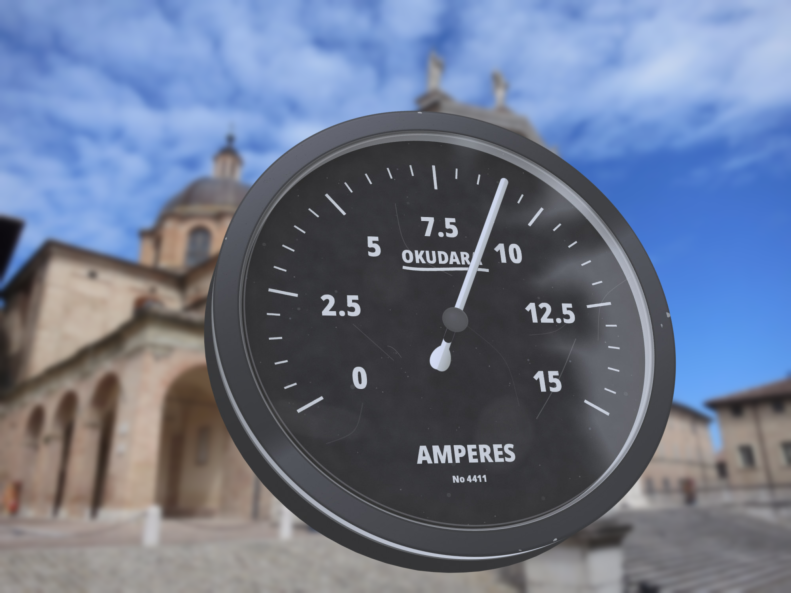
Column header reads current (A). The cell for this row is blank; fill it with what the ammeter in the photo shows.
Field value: 9 A
